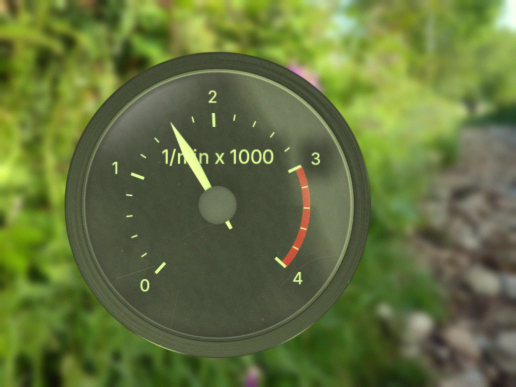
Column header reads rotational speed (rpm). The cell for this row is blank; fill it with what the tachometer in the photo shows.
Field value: 1600 rpm
